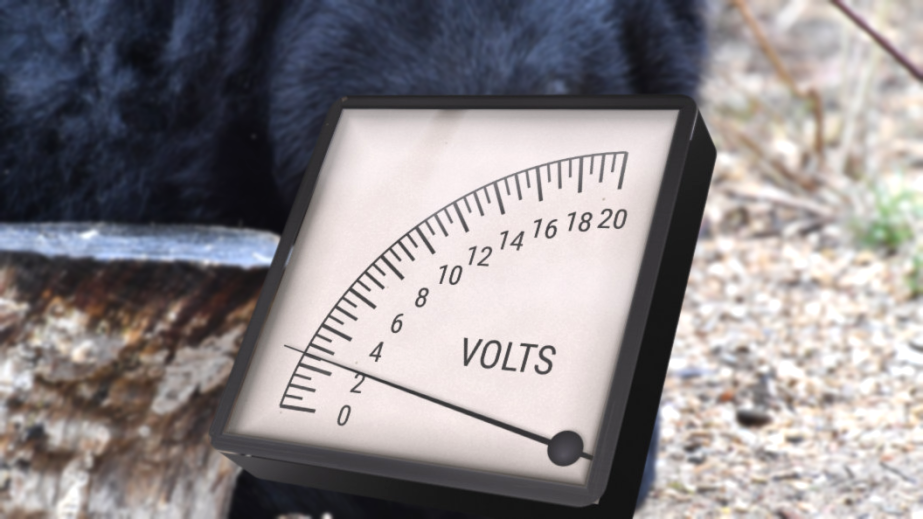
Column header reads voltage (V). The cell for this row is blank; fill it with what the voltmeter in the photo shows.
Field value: 2.5 V
